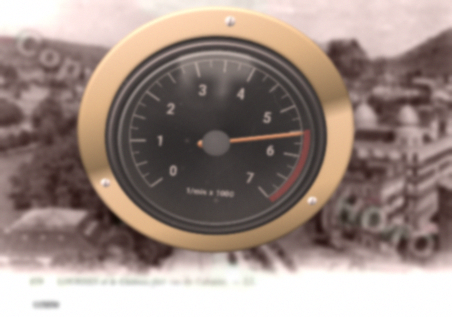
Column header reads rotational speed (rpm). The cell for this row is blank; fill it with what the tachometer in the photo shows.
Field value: 5500 rpm
